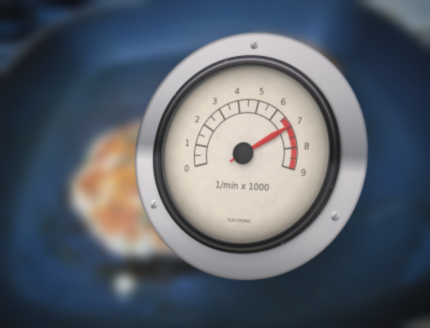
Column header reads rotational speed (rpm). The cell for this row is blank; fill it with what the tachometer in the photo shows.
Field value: 7000 rpm
